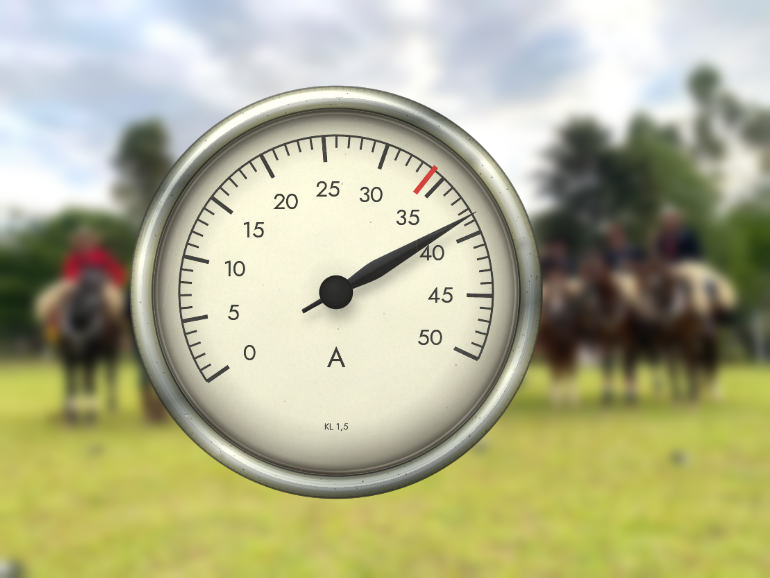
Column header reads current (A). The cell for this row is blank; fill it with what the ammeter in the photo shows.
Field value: 38.5 A
